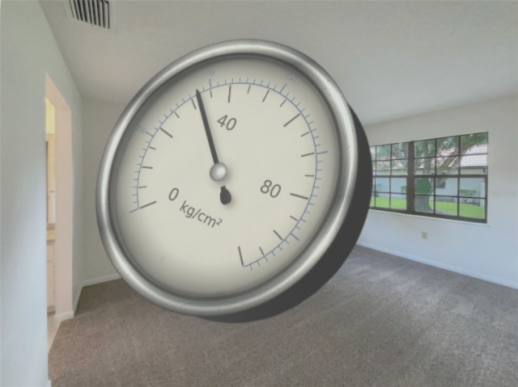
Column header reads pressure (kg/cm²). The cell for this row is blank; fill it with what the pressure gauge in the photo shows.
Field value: 32.5 kg/cm²
